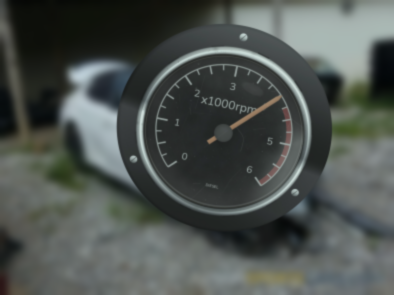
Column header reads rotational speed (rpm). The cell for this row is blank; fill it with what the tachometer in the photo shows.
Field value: 4000 rpm
